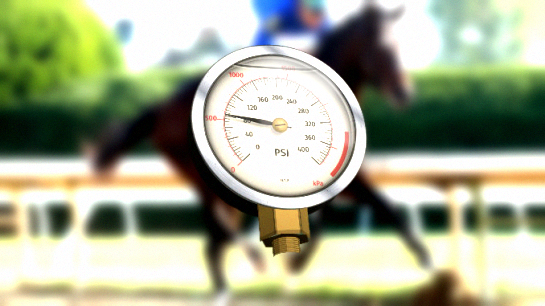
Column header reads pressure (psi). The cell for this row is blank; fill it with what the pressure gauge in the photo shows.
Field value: 80 psi
